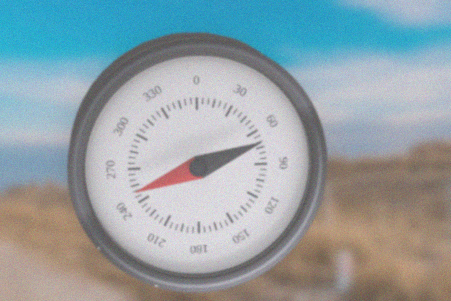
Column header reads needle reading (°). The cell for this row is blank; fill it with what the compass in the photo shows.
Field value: 250 °
